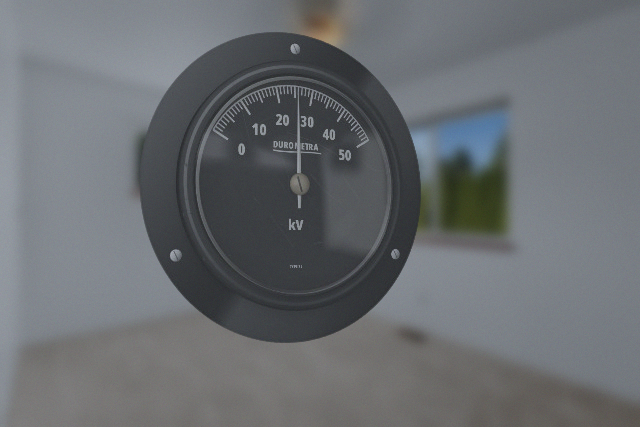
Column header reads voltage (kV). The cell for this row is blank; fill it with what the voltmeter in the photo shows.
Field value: 25 kV
